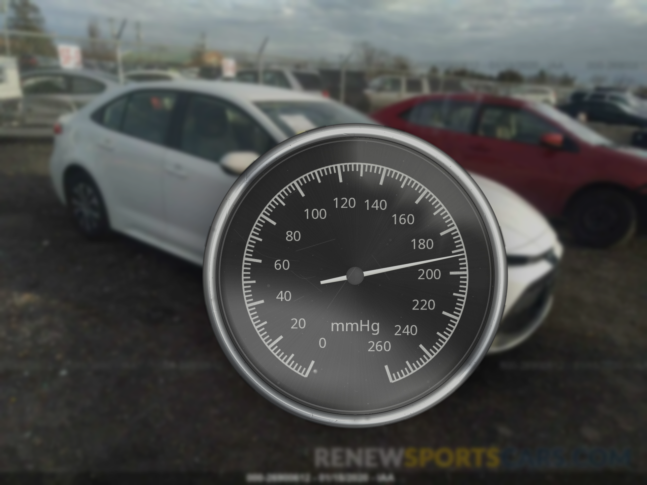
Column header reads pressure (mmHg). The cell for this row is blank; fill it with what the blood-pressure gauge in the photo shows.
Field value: 192 mmHg
